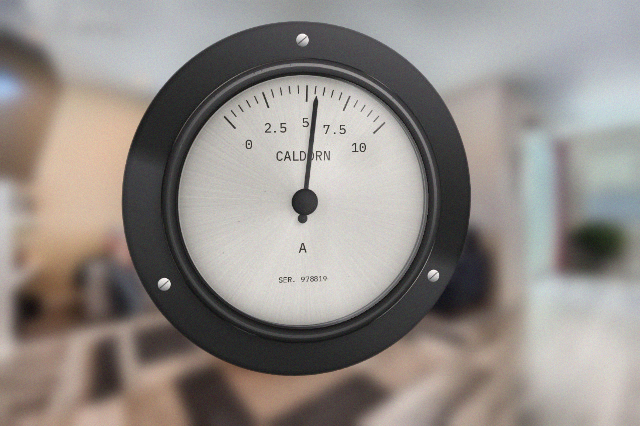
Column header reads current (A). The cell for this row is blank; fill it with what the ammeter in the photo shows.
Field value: 5.5 A
